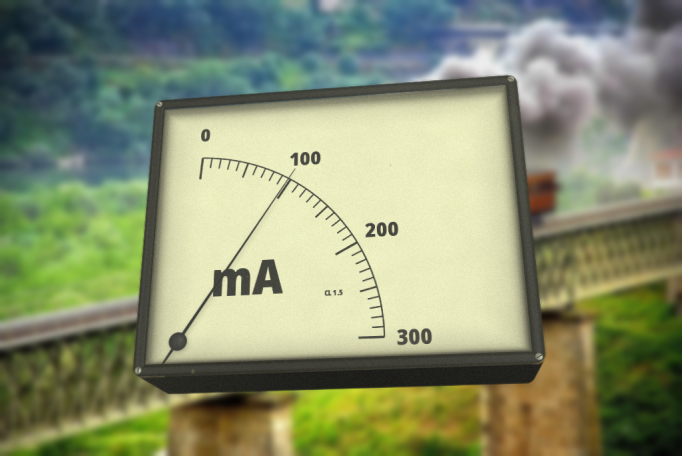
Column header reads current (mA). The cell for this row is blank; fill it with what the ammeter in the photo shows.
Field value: 100 mA
